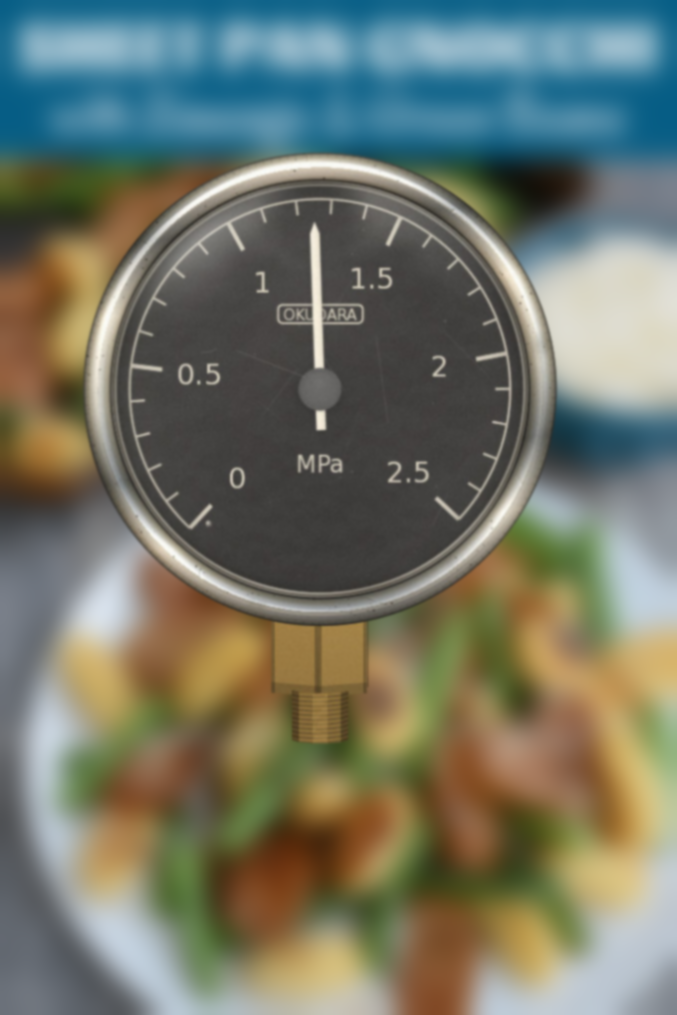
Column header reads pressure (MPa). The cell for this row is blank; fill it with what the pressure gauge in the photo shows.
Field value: 1.25 MPa
